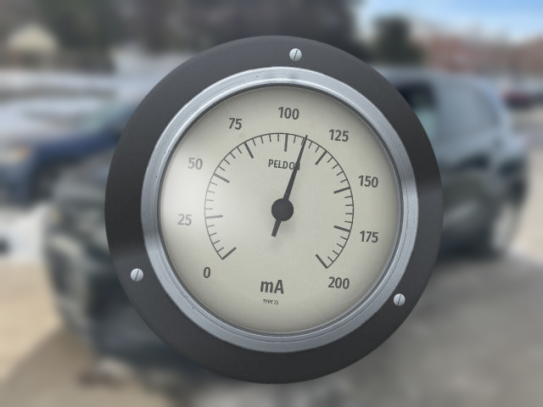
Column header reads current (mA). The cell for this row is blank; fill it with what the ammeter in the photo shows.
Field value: 110 mA
